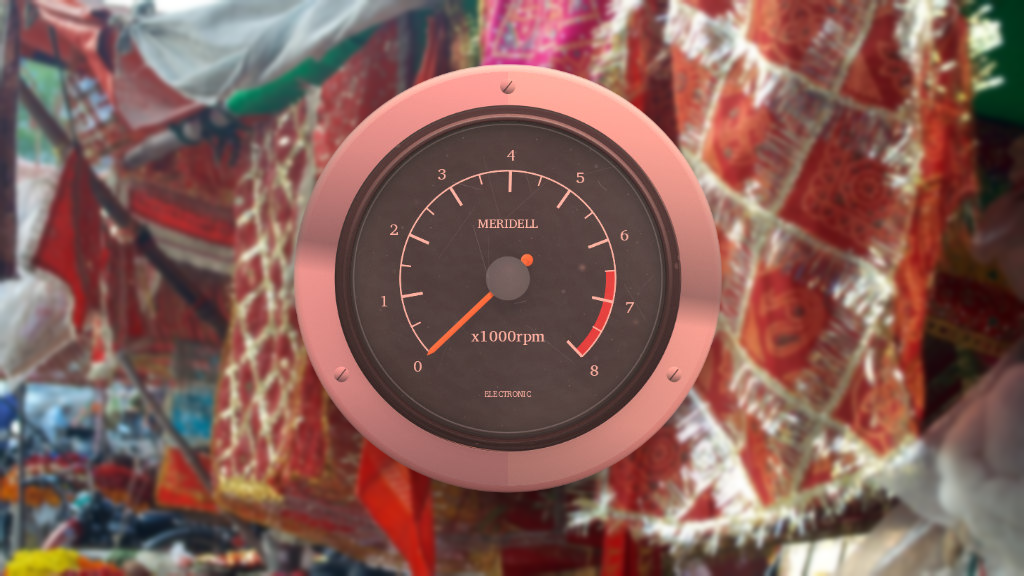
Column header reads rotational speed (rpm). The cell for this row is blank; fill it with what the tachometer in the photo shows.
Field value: 0 rpm
